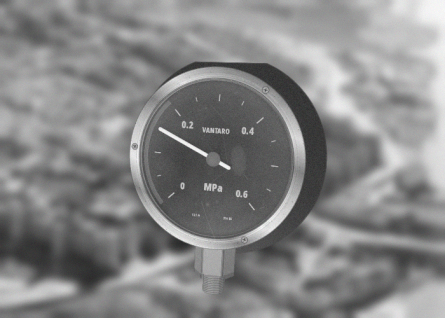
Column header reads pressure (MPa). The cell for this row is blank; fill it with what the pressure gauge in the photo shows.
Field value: 0.15 MPa
